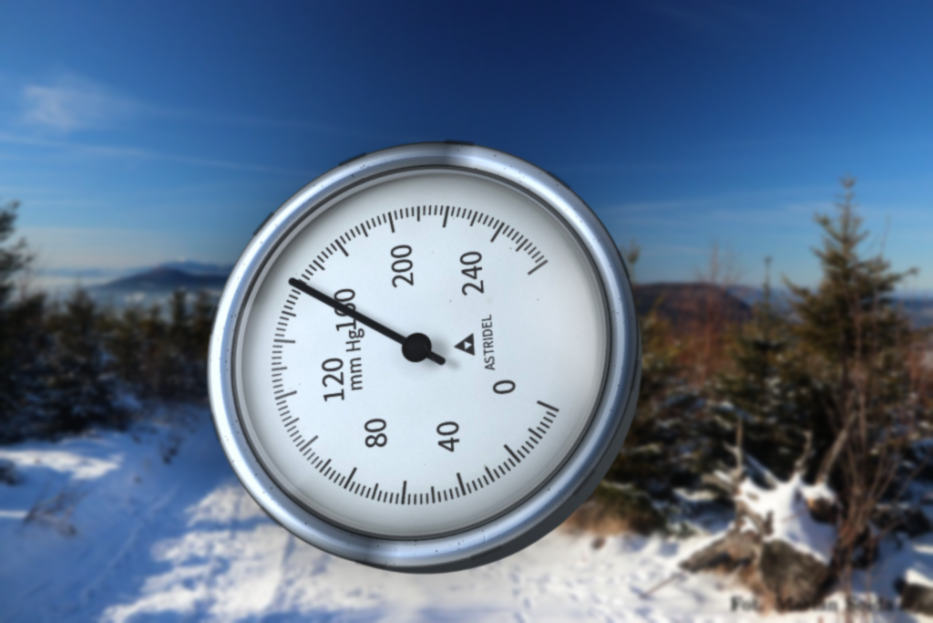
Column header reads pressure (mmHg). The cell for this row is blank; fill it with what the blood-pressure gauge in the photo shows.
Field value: 160 mmHg
